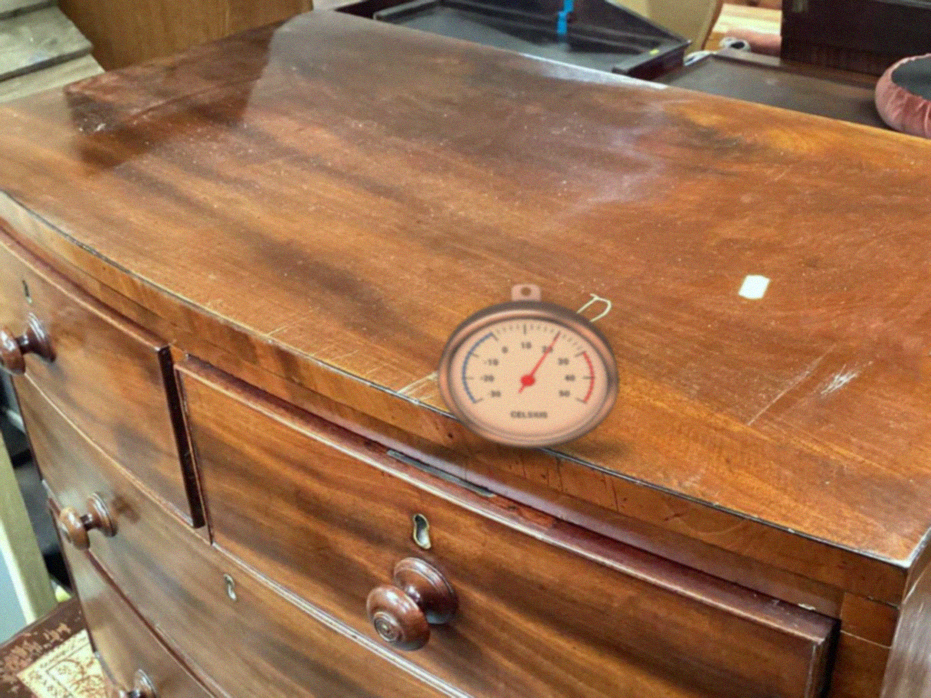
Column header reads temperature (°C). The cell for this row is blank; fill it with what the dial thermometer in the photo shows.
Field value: 20 °C
